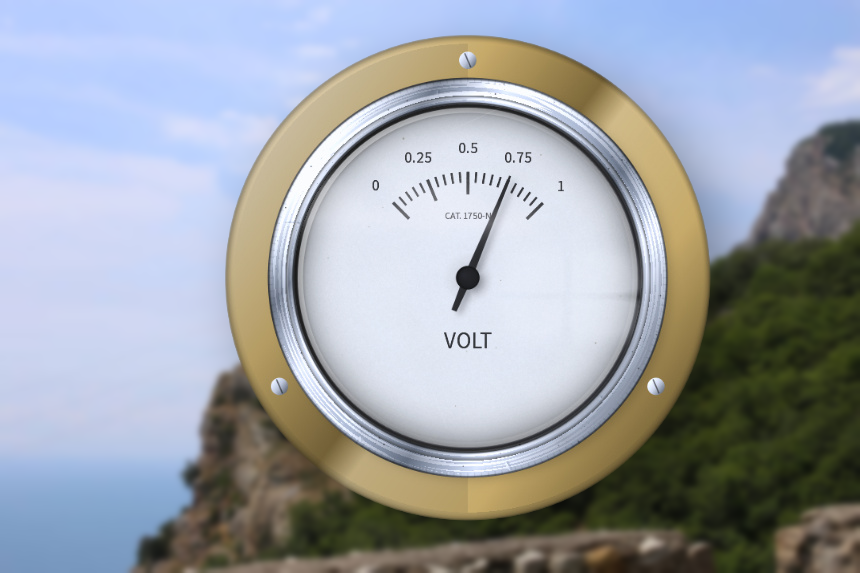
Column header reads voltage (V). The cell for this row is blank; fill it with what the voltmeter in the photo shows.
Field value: 0.75 V
